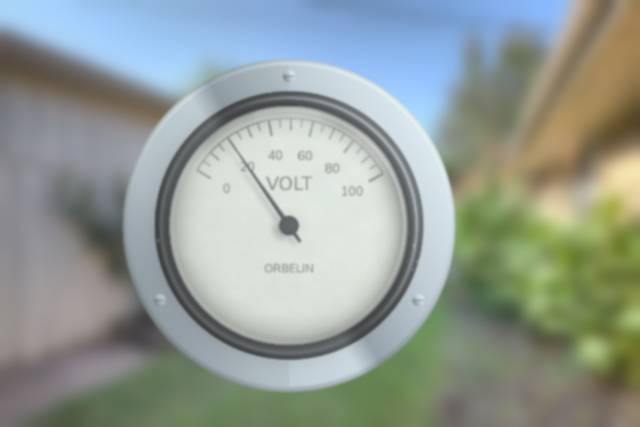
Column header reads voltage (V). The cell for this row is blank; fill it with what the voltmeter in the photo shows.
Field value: 20 V
